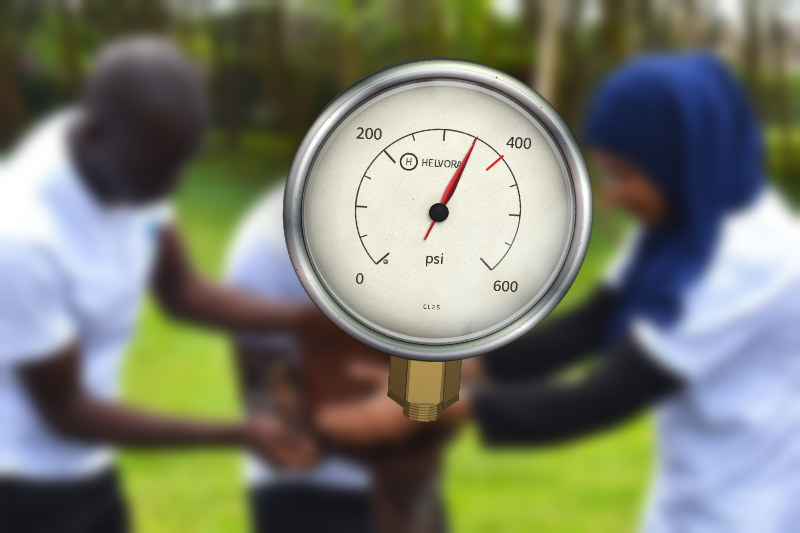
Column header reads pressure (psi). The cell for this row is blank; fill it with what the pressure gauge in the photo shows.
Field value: 350 psi
